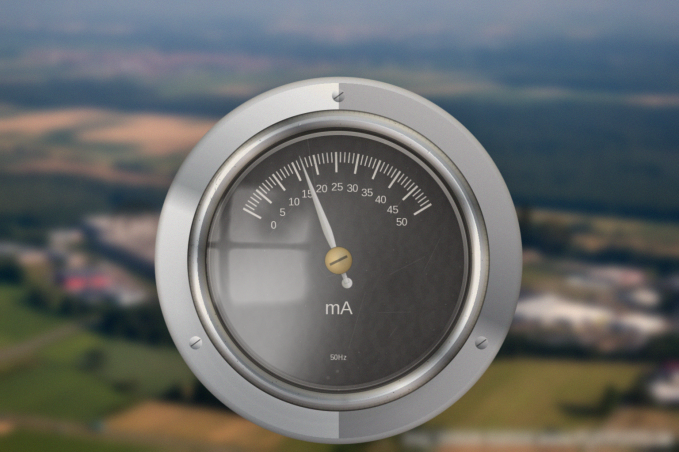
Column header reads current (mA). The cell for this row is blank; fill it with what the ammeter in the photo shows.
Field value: 17 mA
